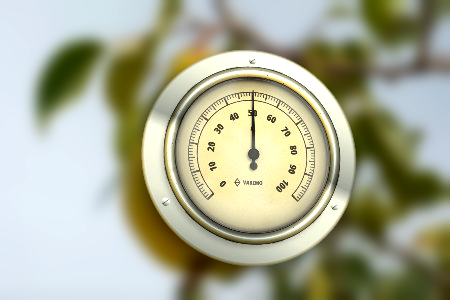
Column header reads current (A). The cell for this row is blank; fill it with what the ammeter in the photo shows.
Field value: 50 A
